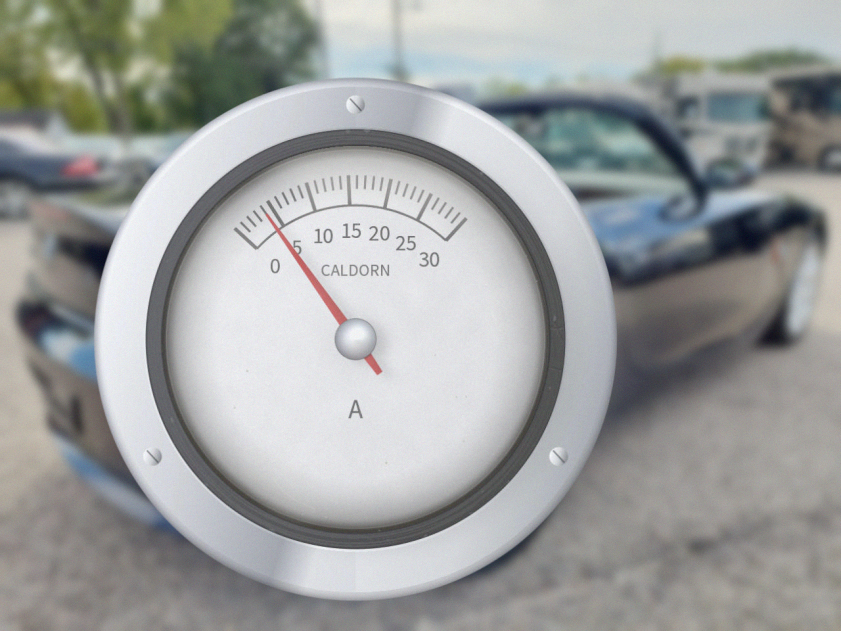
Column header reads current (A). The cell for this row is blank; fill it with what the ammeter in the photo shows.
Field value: 4 A
